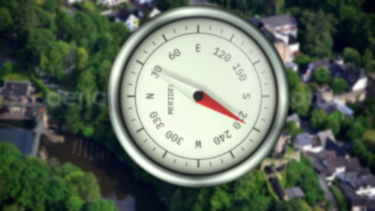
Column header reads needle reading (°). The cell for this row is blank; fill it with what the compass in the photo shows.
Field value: 210 °
